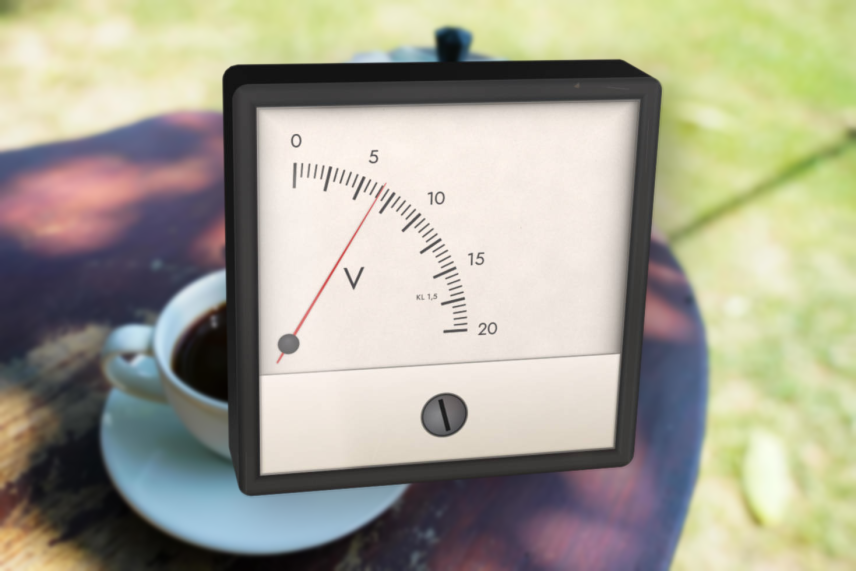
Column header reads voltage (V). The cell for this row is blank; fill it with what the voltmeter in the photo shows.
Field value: 6.5 V
